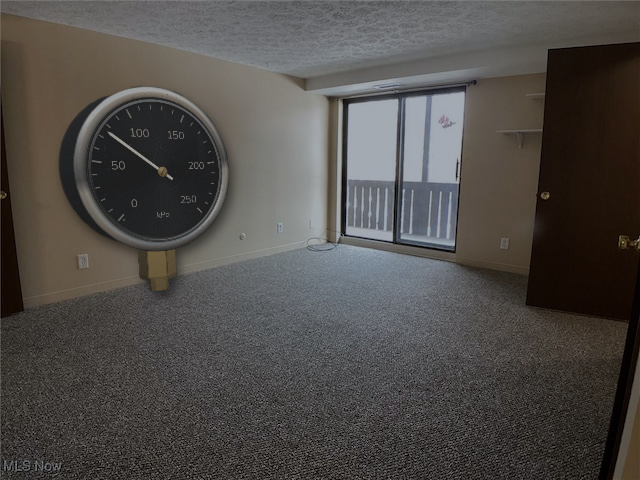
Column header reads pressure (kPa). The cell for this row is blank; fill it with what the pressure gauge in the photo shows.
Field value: 75 kPa
